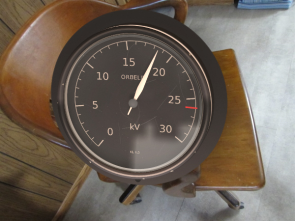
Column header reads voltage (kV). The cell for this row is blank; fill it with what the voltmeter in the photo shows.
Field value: 18.5 kV
